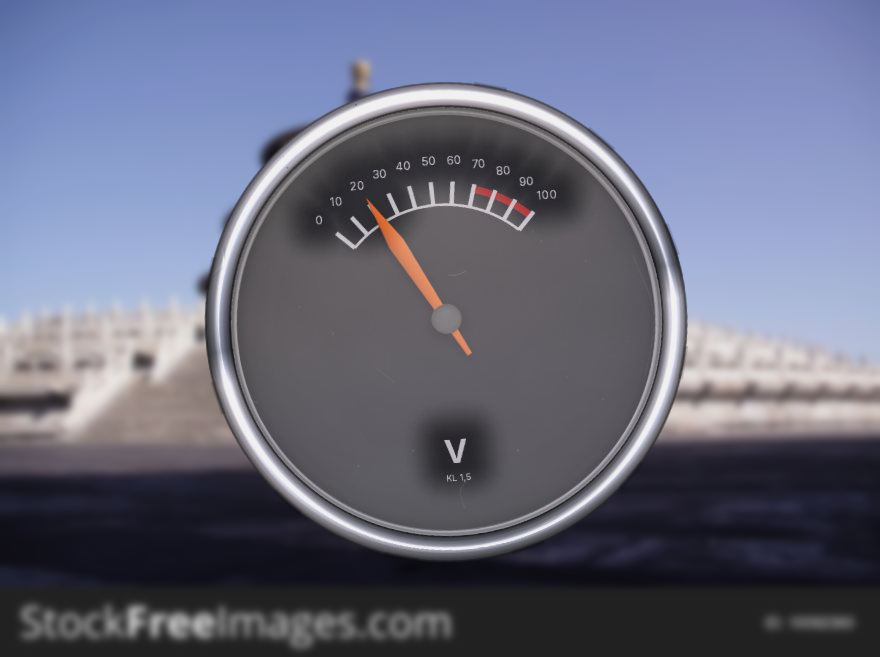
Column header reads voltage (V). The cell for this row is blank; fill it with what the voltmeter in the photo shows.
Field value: 20 V
